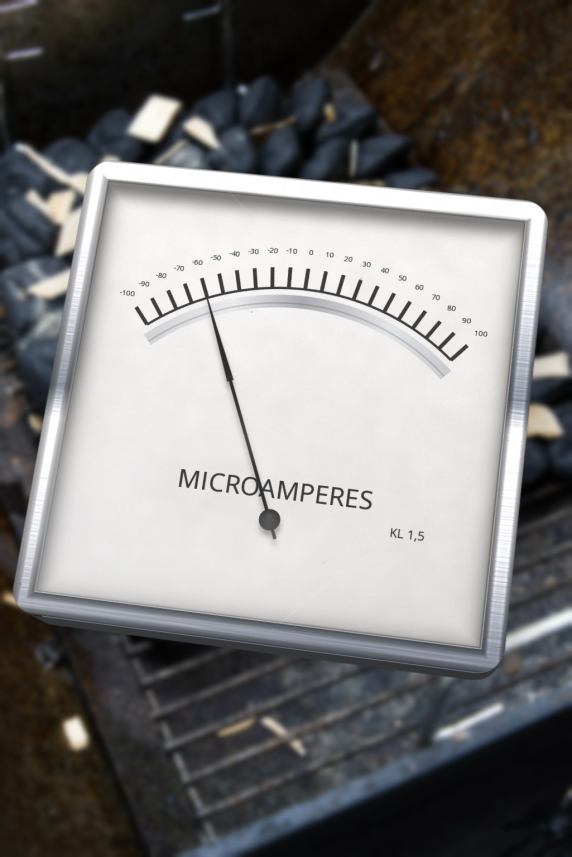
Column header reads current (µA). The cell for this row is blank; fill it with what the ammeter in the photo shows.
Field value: -60 µA
